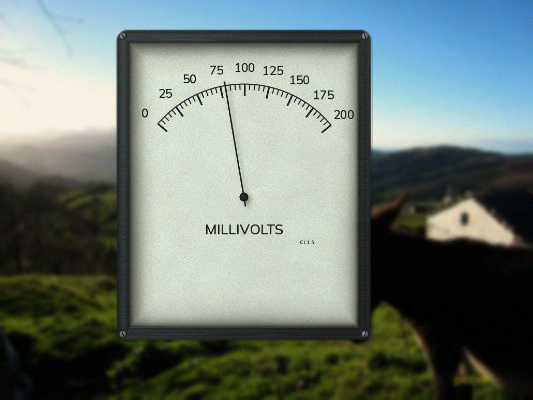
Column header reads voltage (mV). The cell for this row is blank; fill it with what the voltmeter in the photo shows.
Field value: 80 mV
